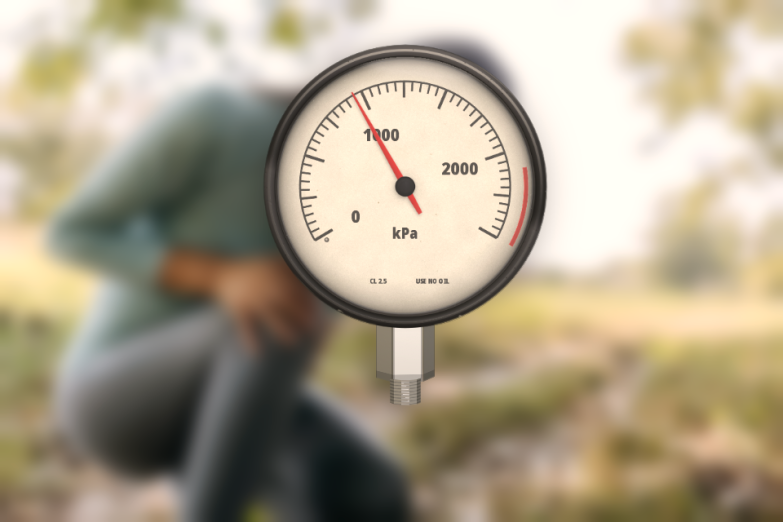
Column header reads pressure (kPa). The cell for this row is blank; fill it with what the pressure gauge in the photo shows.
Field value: 950 kPa
